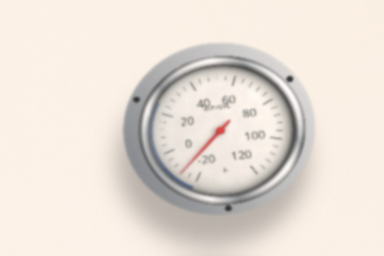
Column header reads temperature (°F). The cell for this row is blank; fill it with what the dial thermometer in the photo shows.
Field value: -12 °F
